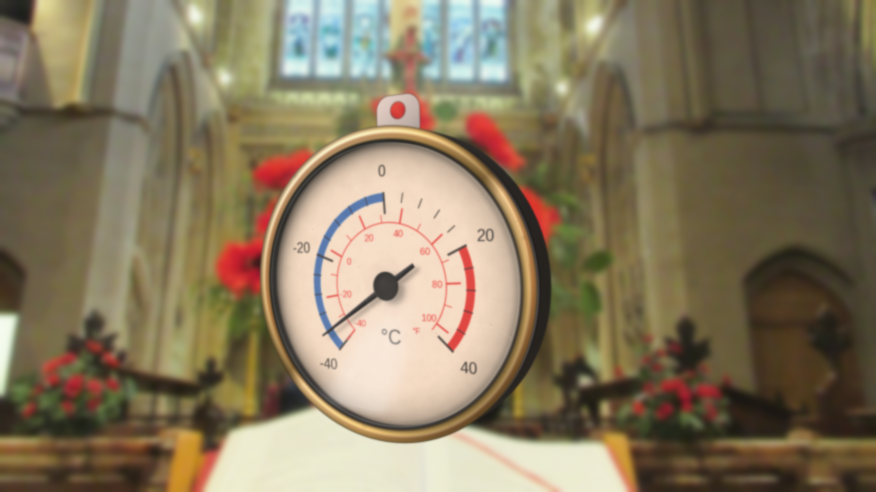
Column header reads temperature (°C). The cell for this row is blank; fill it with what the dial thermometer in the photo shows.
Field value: -36 °C
